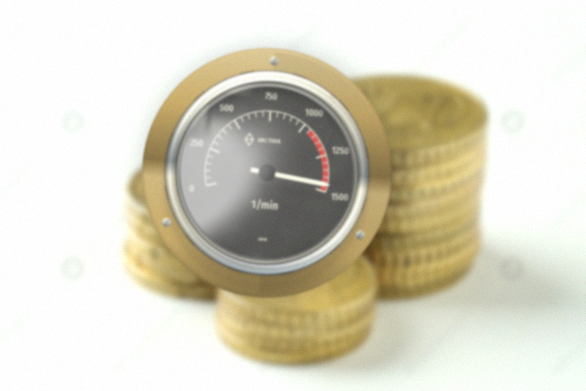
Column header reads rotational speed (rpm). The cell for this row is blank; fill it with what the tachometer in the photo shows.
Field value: 1450 rpm
